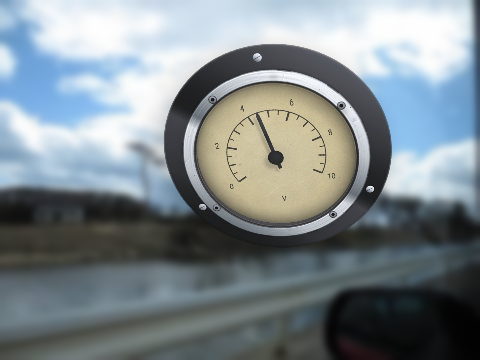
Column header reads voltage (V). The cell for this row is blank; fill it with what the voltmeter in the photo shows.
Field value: 4.5 V
